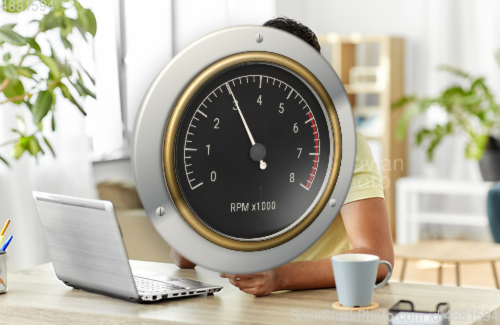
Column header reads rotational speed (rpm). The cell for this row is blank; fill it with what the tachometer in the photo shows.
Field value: 3000 rpm
